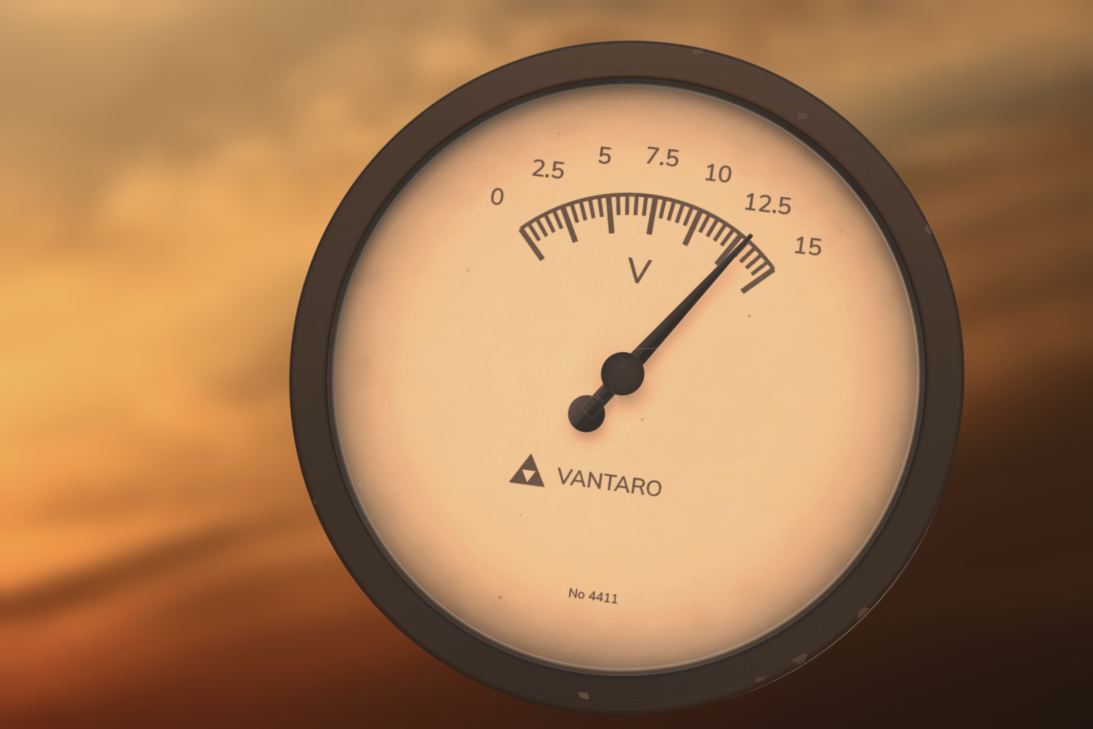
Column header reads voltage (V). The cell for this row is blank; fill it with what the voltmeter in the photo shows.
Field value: 13 V
